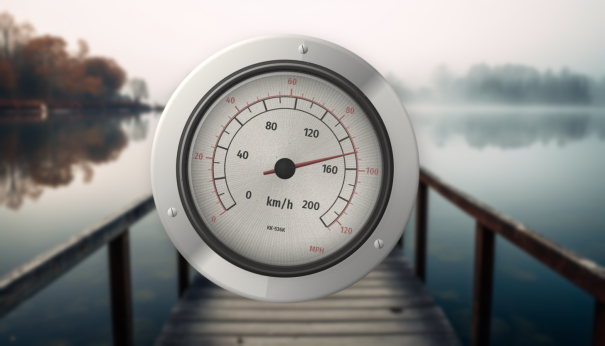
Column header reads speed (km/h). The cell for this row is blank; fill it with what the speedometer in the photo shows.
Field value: 150 km/h
